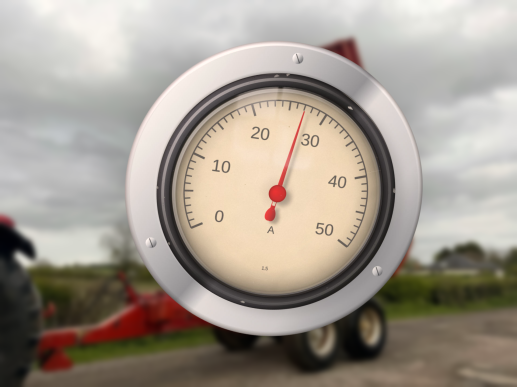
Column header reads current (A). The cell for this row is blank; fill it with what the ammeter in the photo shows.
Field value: 27 A
